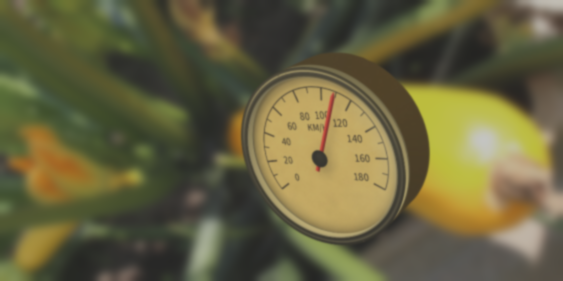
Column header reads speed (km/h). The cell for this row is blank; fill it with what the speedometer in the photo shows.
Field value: 110 km/h
